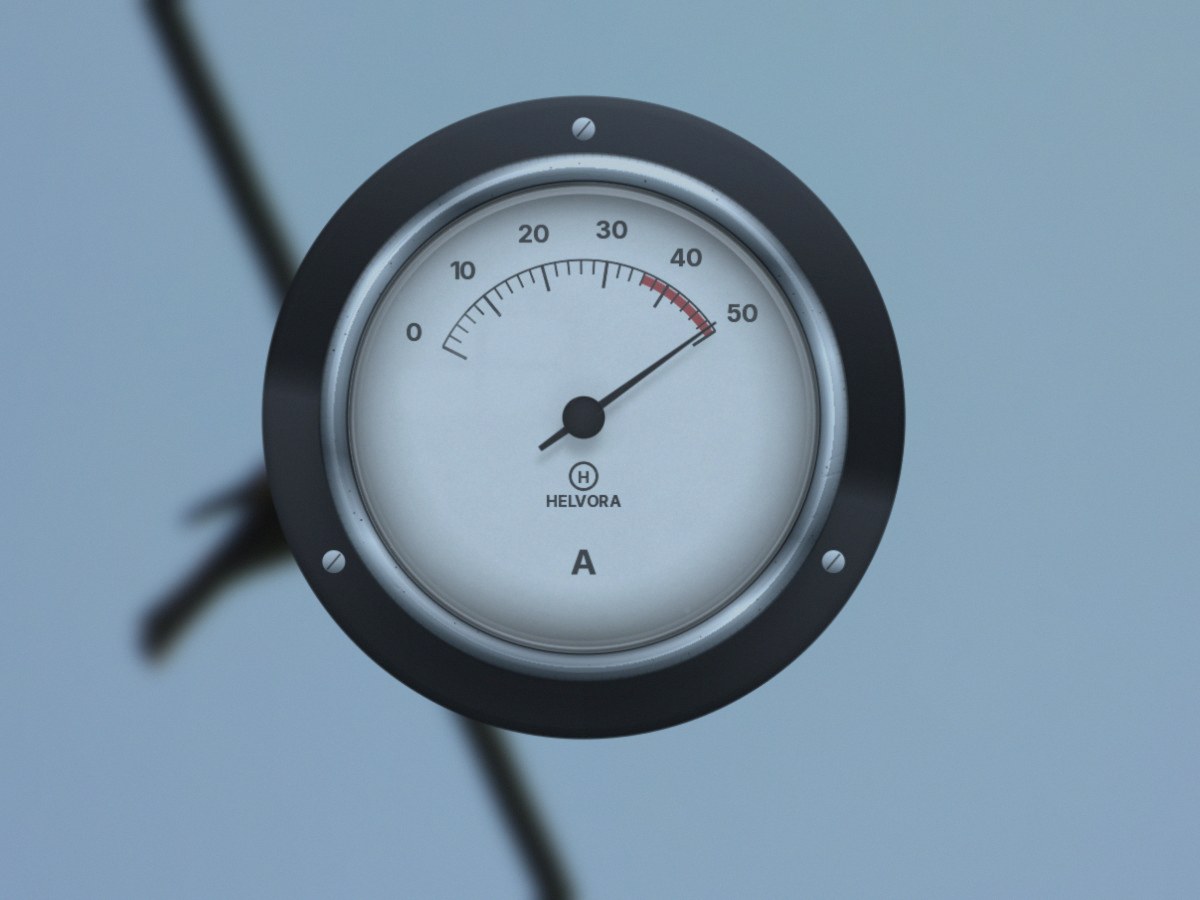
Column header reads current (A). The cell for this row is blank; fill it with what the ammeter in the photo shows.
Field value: 49 A
